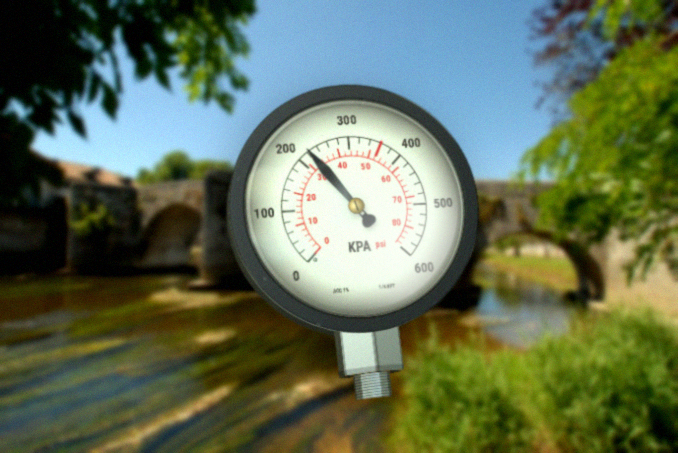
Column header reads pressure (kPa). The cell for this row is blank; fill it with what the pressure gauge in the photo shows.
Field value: 220 kPa
